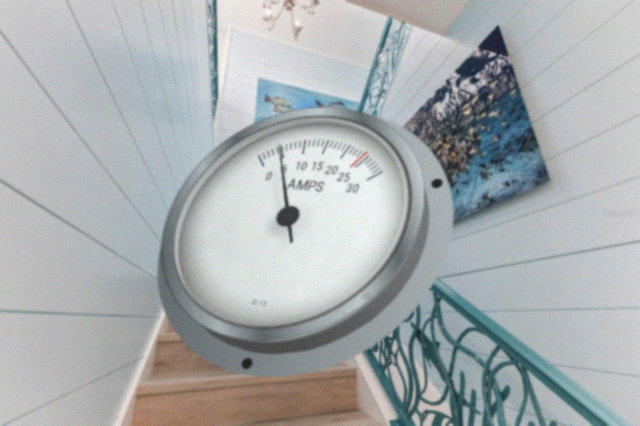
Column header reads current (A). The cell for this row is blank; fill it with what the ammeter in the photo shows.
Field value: 5 A
